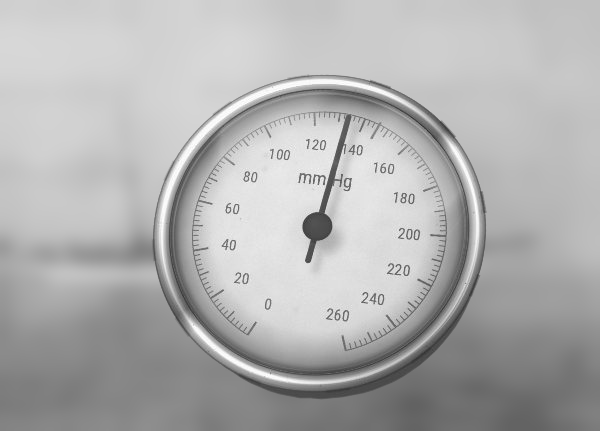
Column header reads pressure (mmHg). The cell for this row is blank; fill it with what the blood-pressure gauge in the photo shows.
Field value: 134 mmHg
